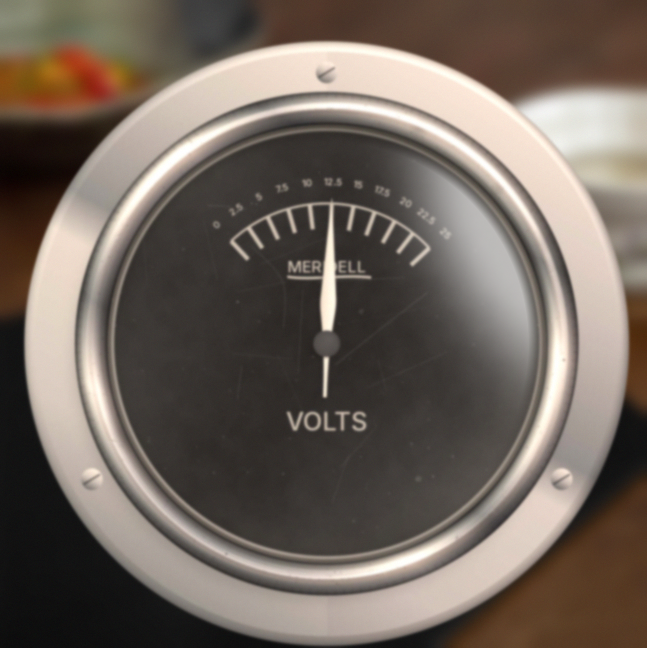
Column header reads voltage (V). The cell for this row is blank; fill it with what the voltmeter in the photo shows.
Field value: 12.5 V
